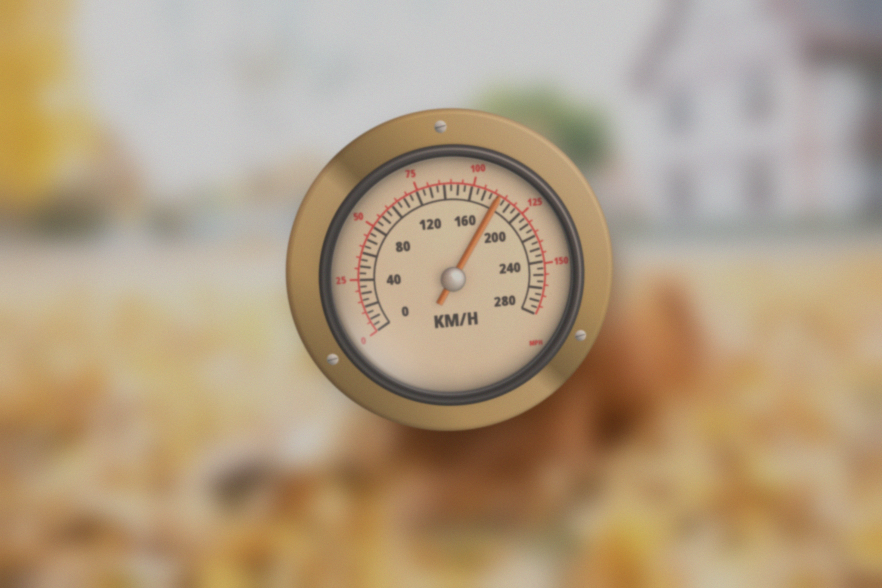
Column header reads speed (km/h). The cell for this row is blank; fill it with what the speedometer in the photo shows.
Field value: 180 km/h
